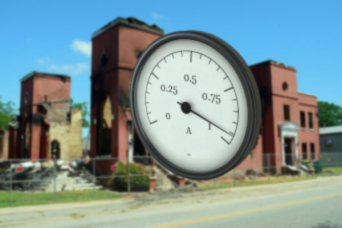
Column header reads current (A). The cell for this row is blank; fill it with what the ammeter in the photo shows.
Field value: 0.95 A
